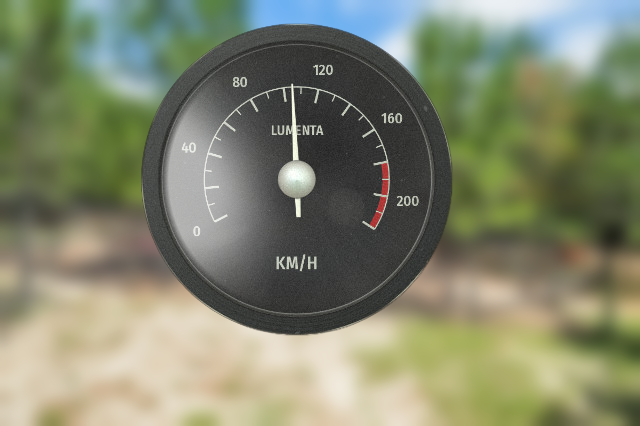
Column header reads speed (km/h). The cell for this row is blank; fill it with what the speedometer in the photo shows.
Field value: 105 km/h
